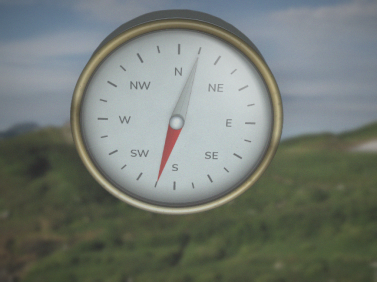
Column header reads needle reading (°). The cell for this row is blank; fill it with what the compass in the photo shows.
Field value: 195 °
